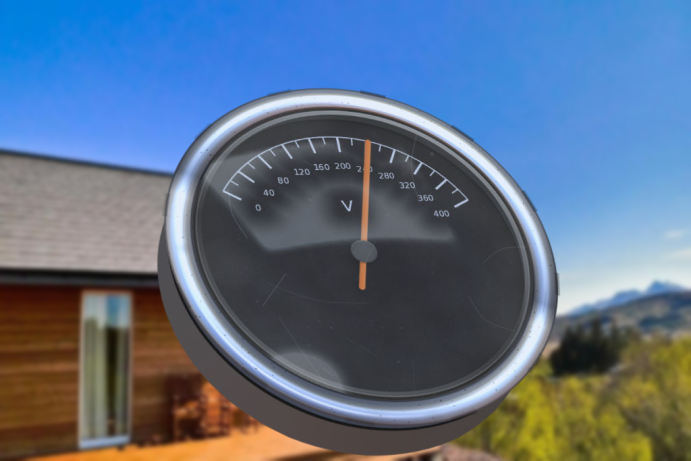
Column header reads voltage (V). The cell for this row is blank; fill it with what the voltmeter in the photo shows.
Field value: 240 V
